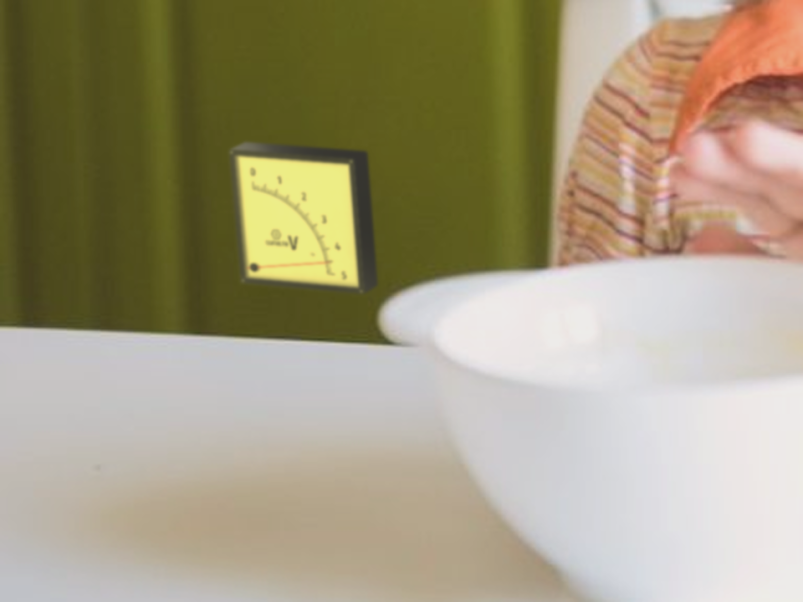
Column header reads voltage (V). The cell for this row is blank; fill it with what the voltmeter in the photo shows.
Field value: 4.5 V
